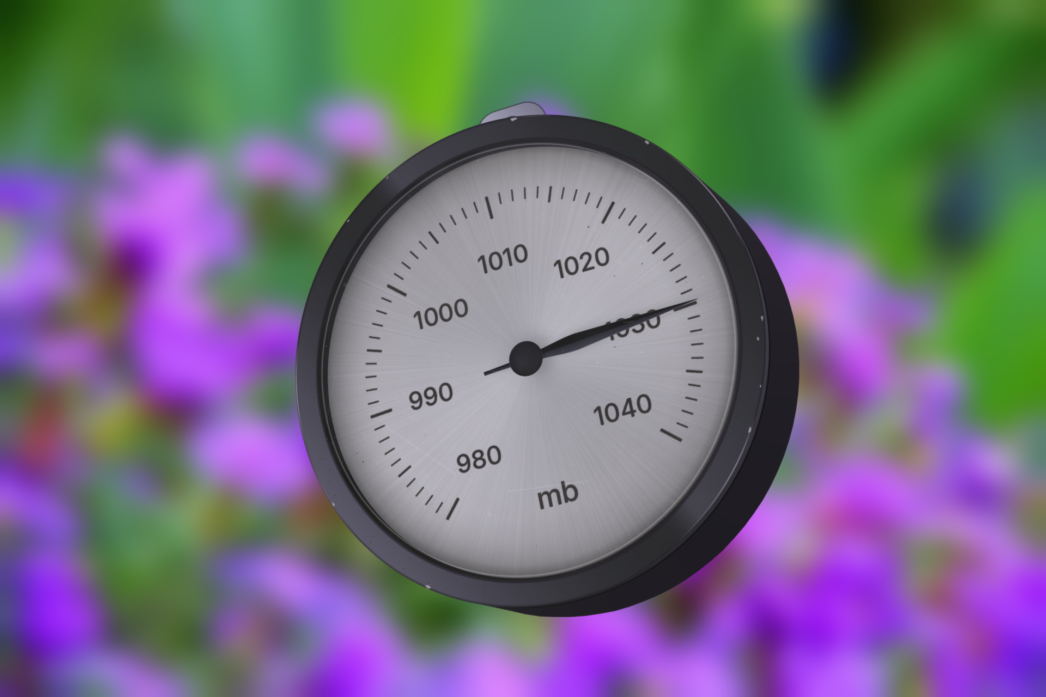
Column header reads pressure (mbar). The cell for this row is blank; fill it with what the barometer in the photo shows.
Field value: 1030 mbar
